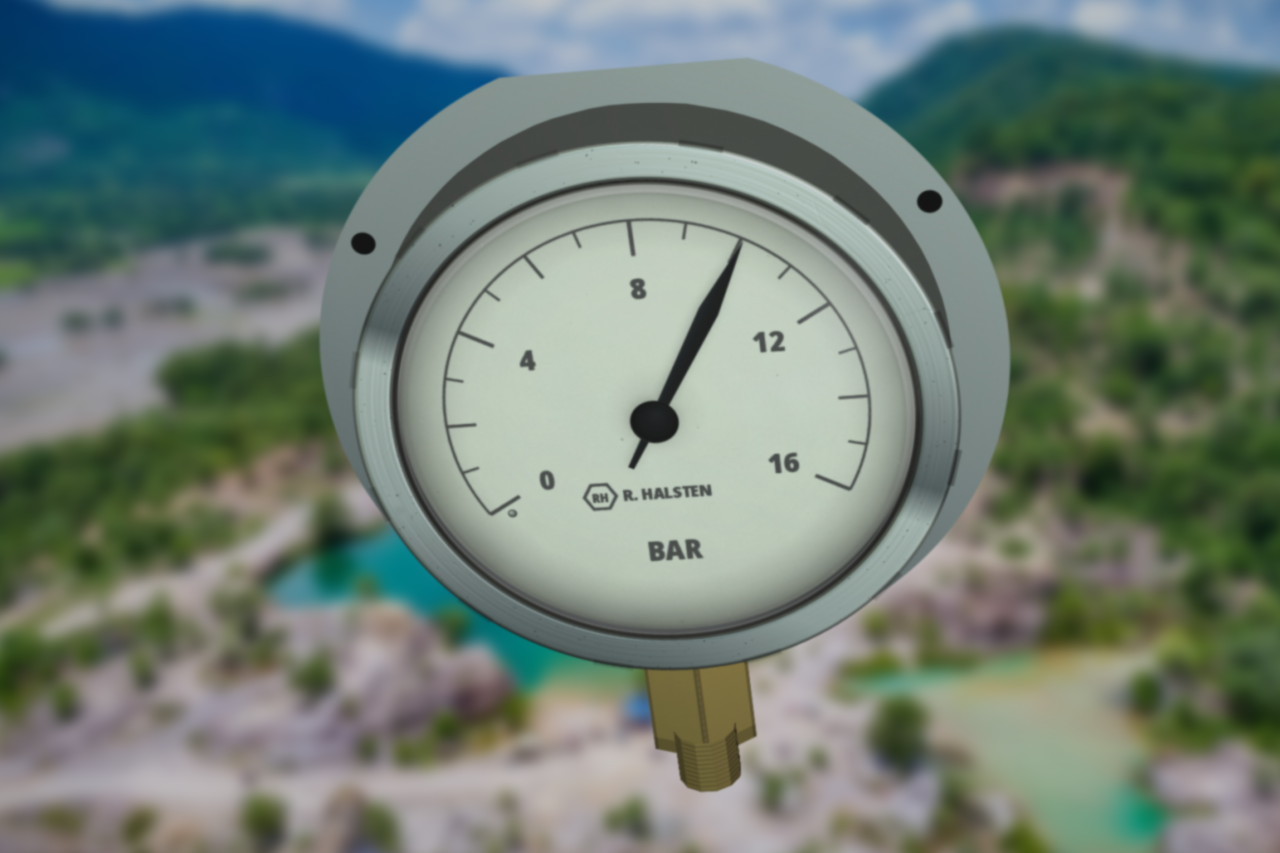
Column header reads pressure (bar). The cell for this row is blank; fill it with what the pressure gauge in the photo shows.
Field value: 10 bar
